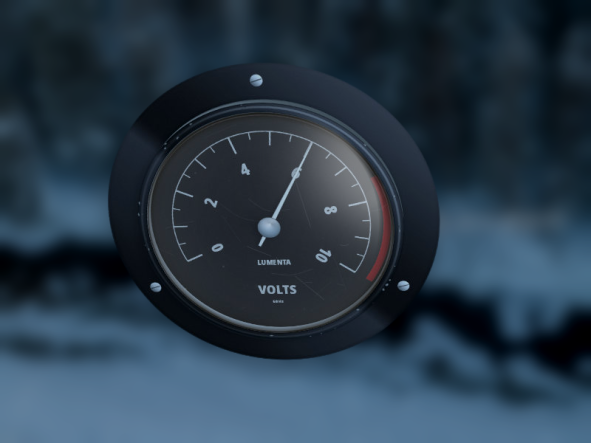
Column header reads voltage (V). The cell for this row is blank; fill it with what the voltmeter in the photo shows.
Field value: 6 V
